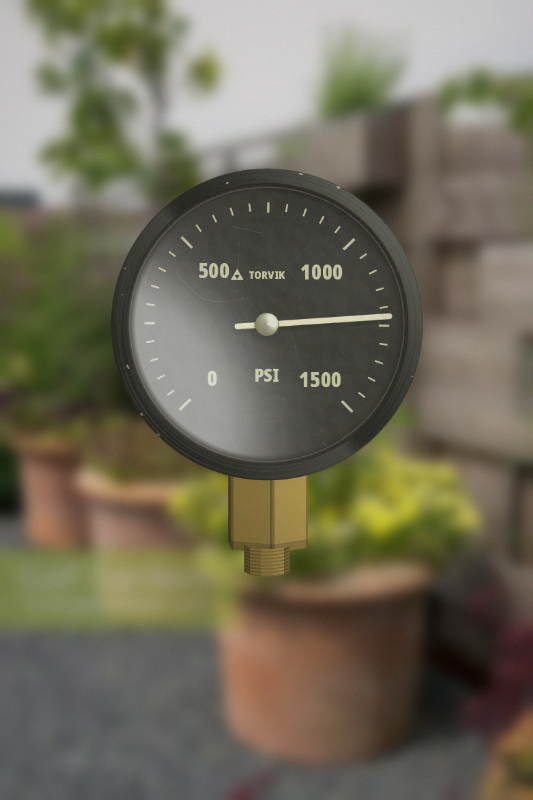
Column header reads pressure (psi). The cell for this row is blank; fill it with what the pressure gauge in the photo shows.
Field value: 1225 psi
